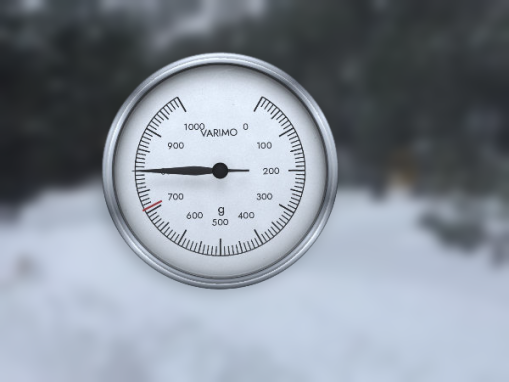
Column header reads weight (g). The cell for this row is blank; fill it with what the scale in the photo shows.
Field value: 800 g
